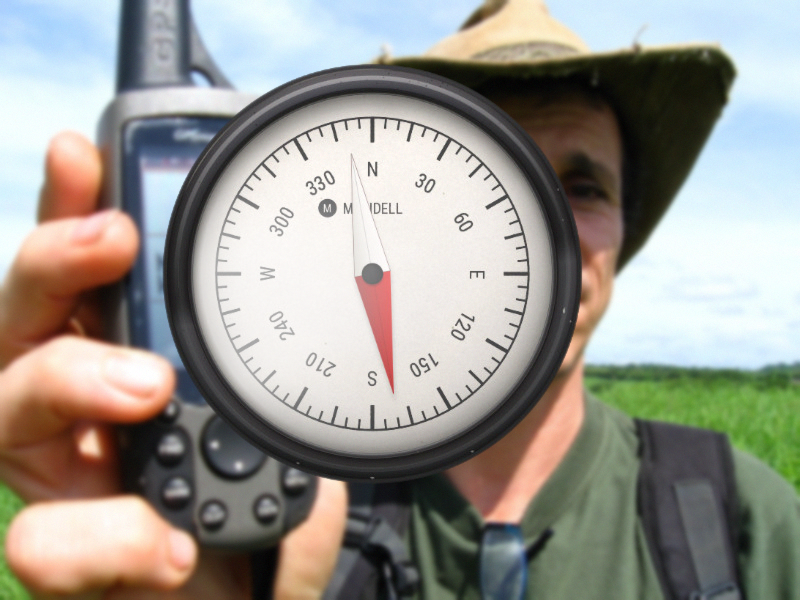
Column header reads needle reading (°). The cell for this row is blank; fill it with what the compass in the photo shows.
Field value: 170 °
